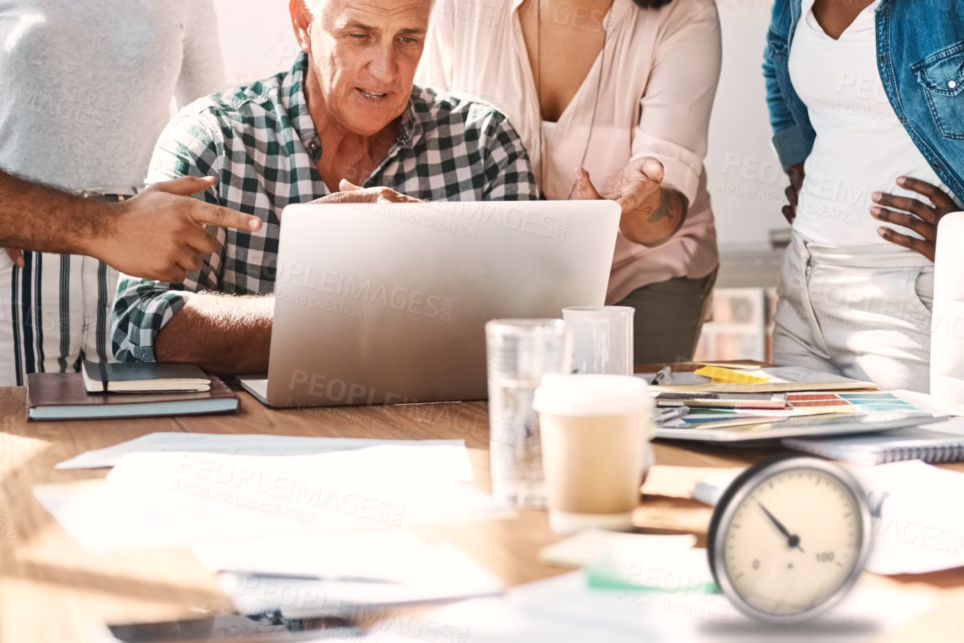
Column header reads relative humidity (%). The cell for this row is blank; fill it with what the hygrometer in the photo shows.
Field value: 32 %
